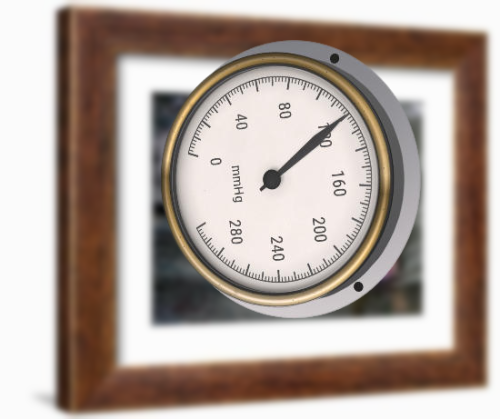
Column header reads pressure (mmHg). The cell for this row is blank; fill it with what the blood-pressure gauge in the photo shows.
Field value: 120 mmHg
